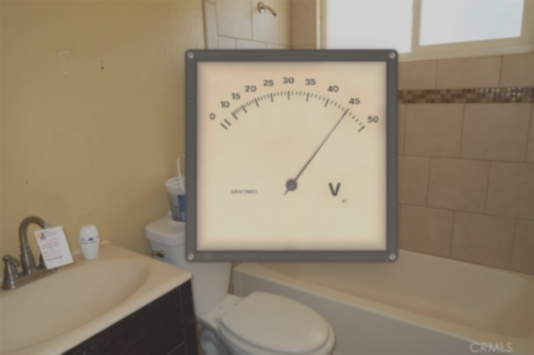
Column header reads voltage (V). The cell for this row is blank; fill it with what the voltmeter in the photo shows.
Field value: 45 V
